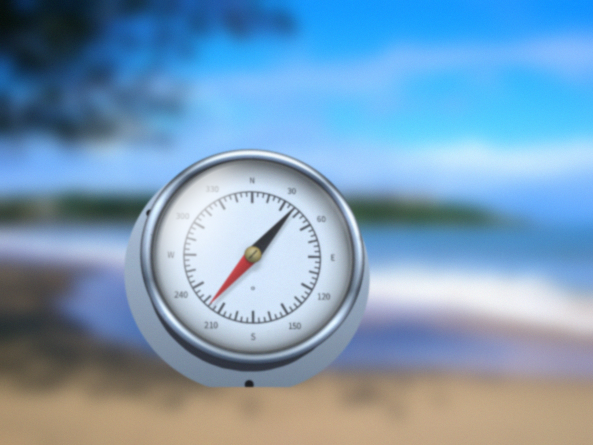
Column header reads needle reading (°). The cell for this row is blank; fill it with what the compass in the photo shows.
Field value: 220 °
